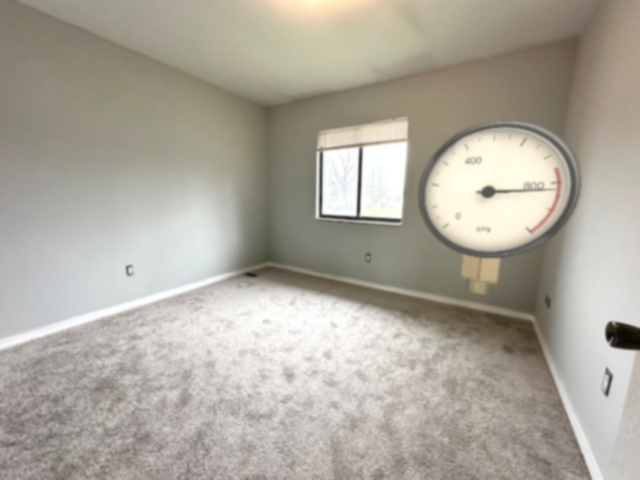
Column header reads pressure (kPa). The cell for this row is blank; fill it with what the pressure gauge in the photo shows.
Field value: 825 kPa
